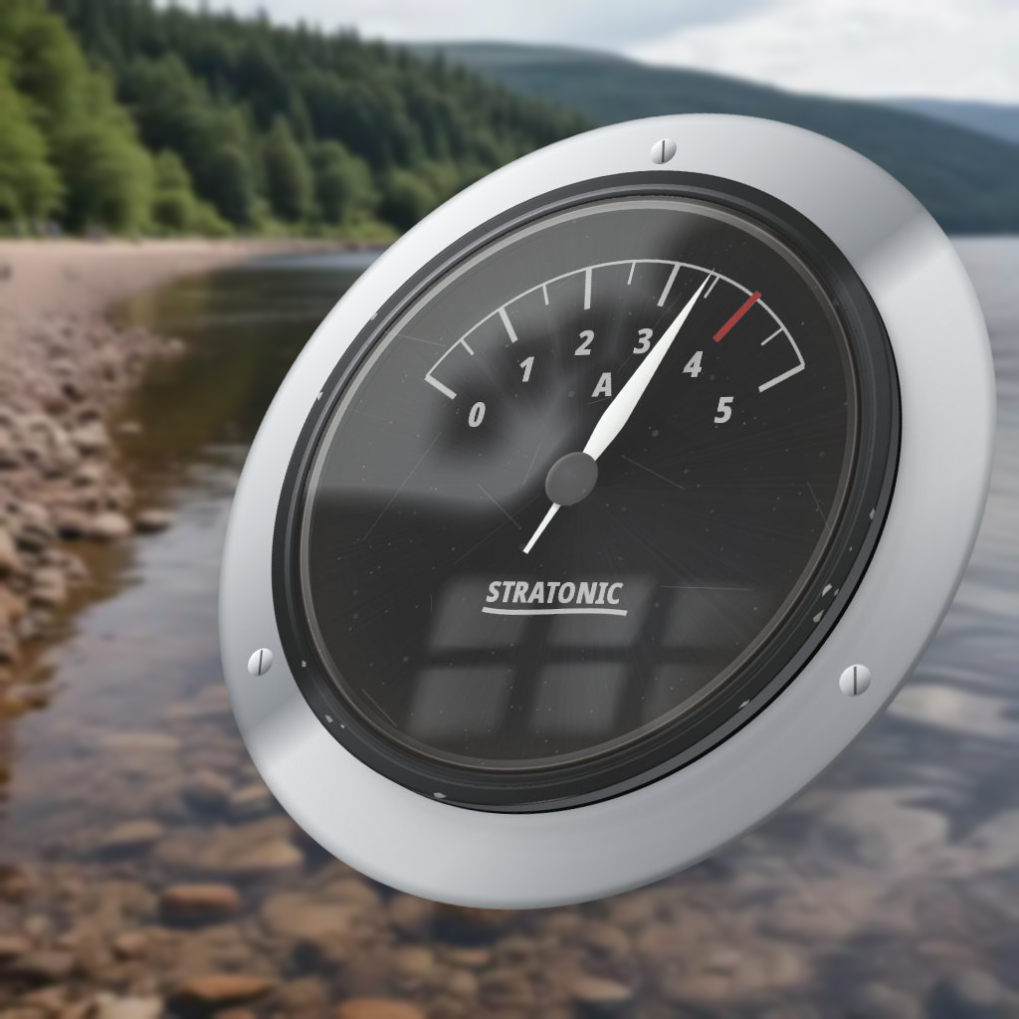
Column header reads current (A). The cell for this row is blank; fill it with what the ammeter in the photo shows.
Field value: 3.5 A
